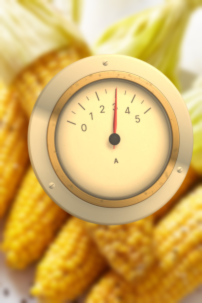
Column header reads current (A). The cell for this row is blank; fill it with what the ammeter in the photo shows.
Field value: 3 A
